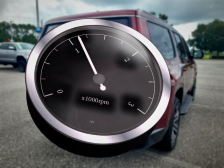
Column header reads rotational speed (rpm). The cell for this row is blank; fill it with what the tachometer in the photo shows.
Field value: 1125 rpm
